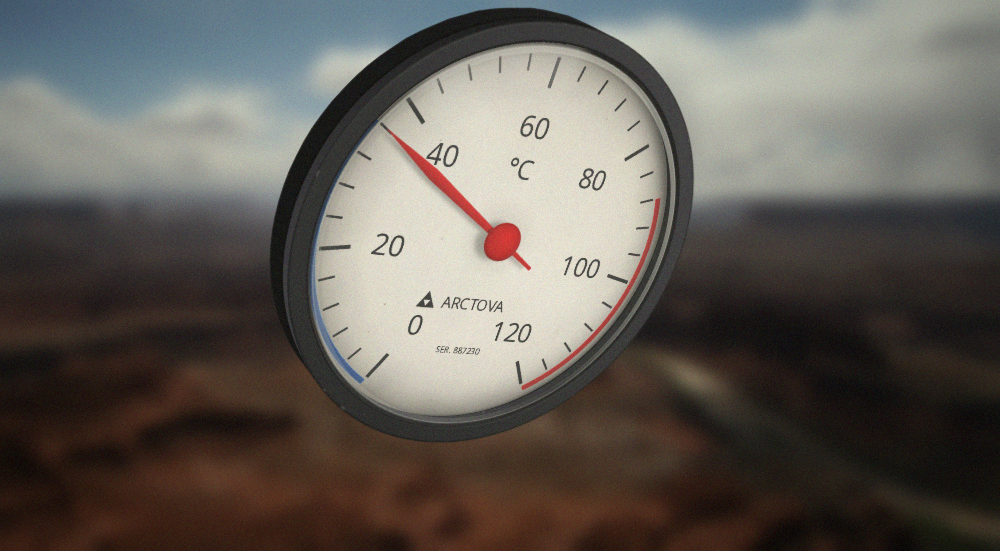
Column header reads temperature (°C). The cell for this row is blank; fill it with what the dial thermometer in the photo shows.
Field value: 36 °C
